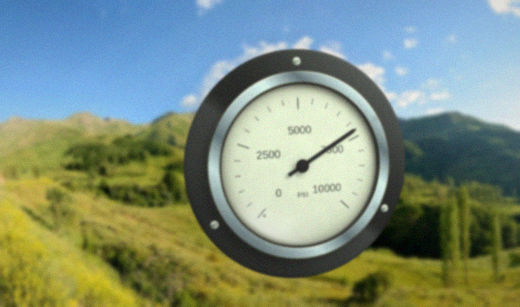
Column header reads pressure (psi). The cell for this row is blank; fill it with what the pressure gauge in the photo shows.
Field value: 7250 psi
